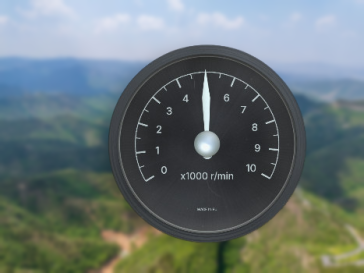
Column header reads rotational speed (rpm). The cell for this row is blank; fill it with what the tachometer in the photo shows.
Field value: 5000 rpm
